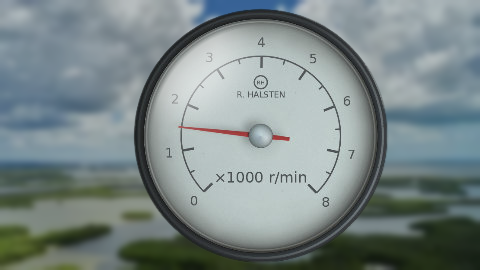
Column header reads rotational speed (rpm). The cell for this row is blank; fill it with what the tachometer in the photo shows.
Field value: 1500 rpm
